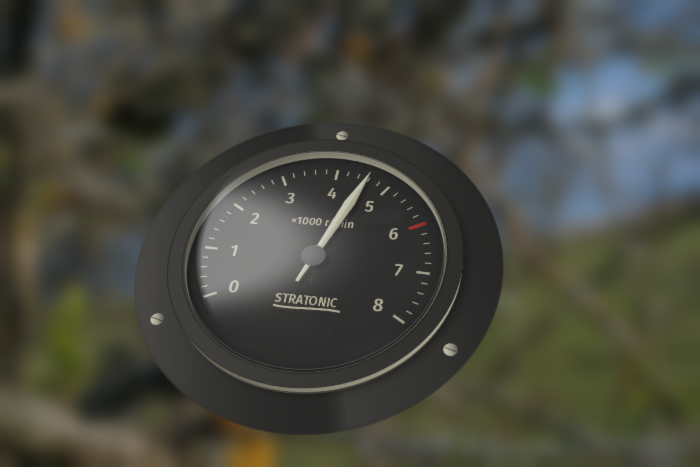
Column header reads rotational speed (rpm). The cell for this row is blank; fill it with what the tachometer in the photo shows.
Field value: 4600 rpm
